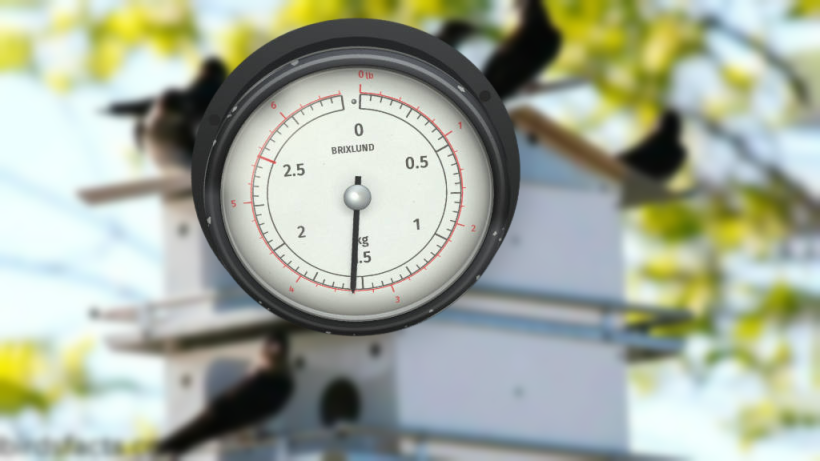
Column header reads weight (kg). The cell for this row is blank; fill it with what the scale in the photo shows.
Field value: 1.55 kg
